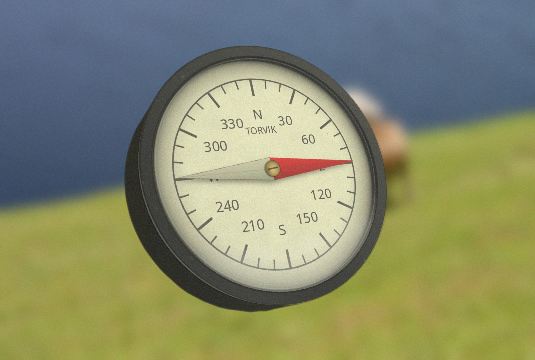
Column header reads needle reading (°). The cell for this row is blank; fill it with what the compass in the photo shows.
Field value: 90 °
